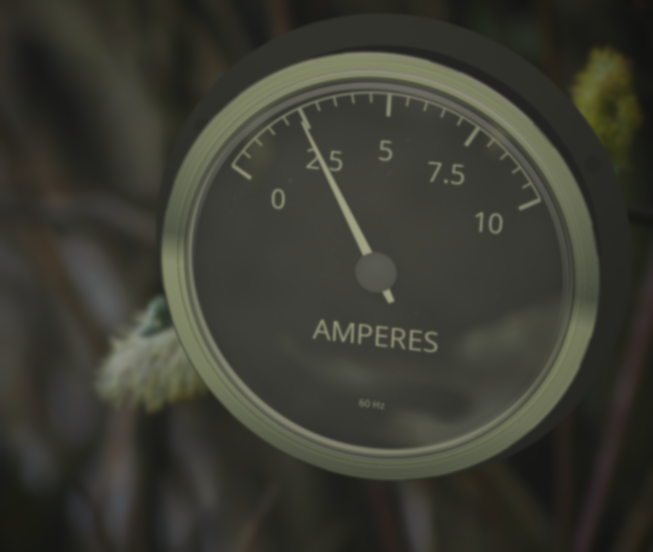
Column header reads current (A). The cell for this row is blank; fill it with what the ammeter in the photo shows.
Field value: 2.5 A
